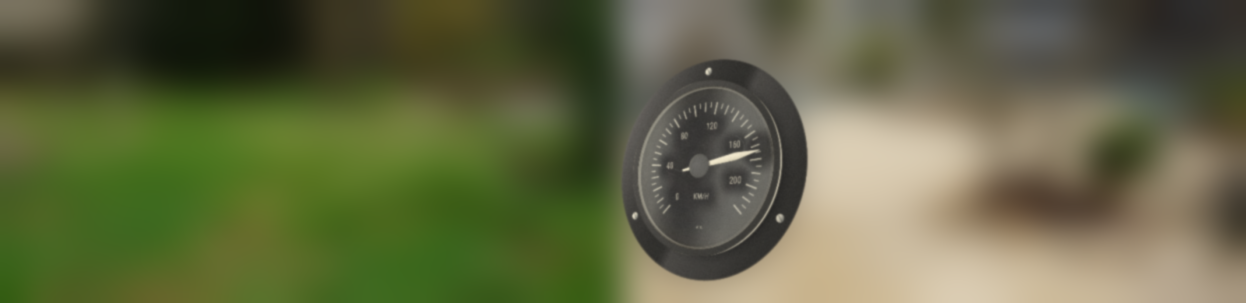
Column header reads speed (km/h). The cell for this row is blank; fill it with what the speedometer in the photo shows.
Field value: 175 km/h
